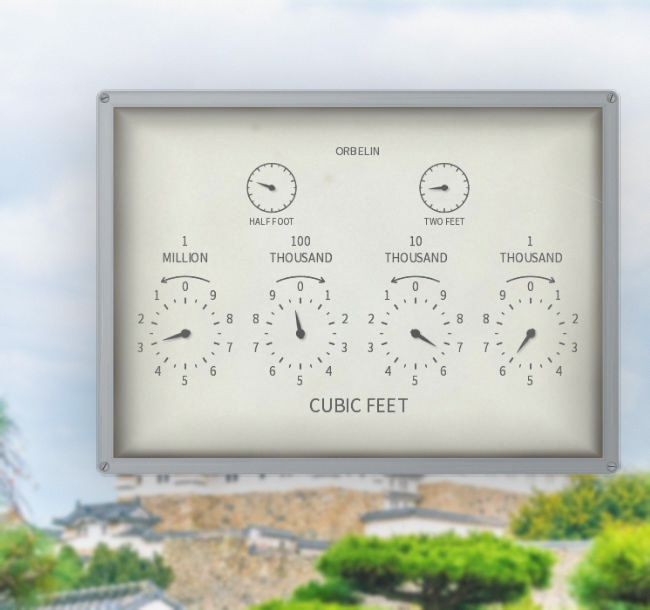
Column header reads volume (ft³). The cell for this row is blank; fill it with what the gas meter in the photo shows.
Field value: 296600 ft³
